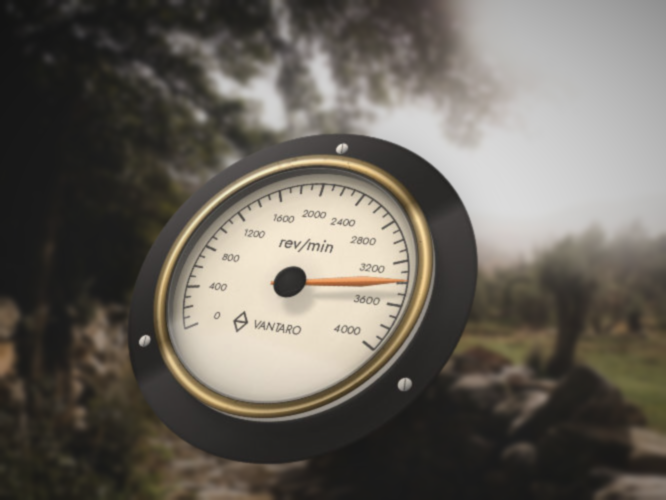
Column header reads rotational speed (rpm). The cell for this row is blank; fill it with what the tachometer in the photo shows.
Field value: 3400 rpm
